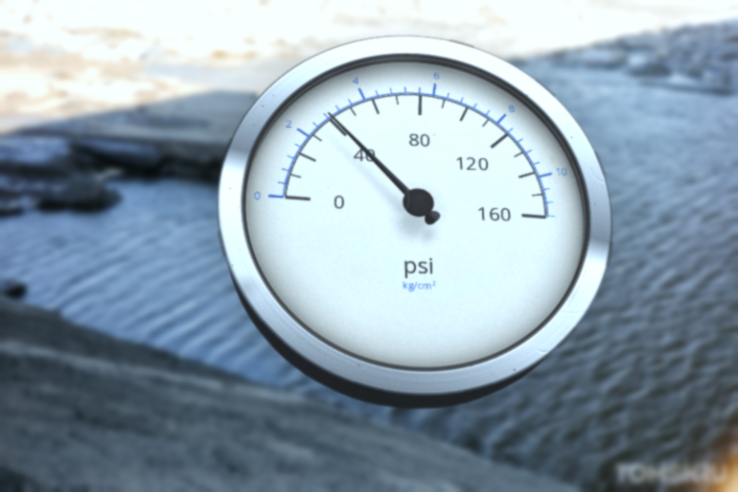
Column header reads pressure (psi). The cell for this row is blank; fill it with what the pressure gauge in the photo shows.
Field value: 40 psi
